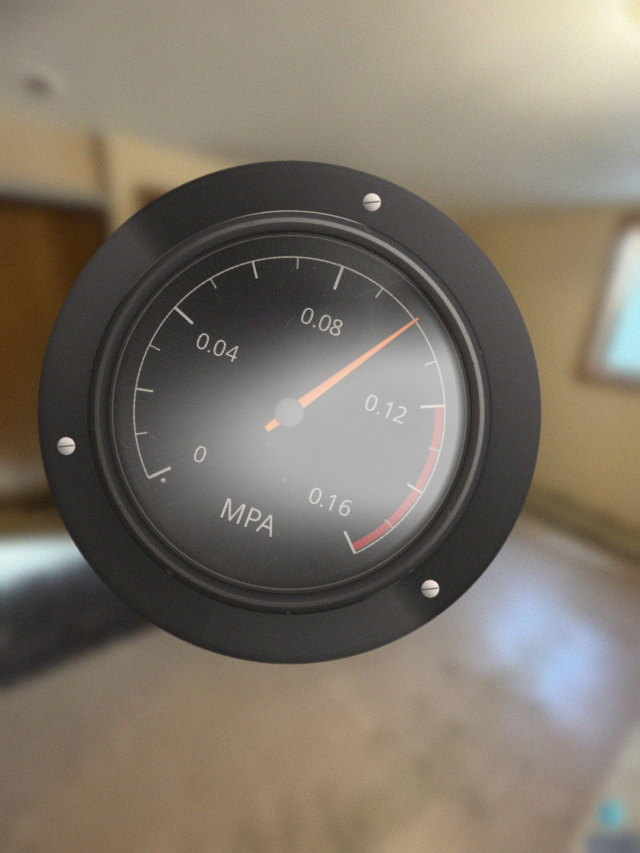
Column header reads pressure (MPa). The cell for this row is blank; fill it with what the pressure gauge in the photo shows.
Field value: 0.1 MPa
